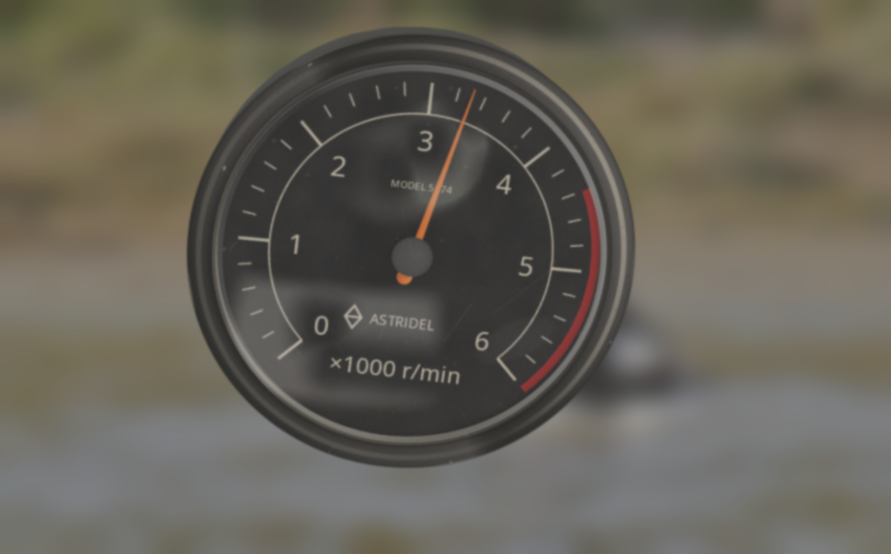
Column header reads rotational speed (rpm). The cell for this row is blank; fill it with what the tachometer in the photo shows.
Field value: 3300 rpm
